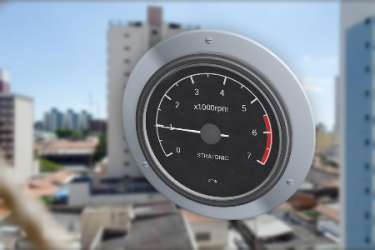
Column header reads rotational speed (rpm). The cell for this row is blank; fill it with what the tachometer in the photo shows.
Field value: 1000 rpm
